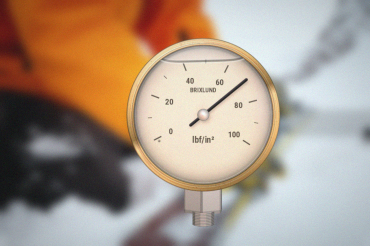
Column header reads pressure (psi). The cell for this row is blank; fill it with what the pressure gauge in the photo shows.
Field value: 70 psi
